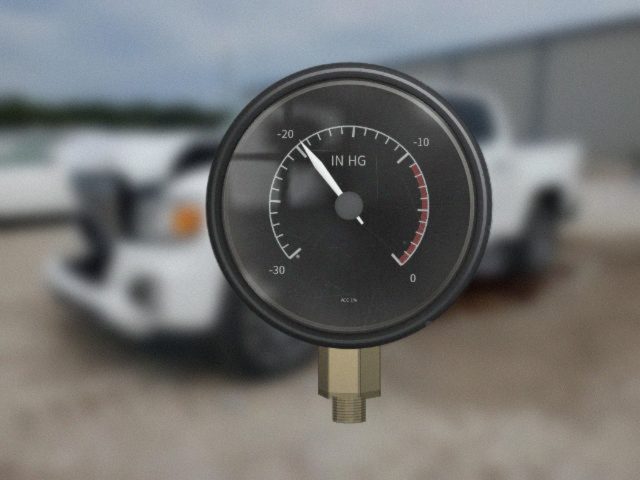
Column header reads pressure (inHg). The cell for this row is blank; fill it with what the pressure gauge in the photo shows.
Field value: -19.5 inHg
